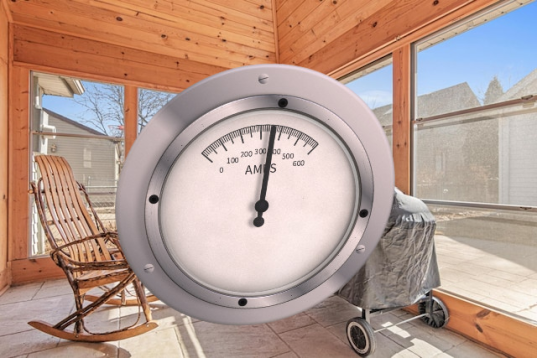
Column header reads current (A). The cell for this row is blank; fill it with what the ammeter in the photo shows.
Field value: 350 A
